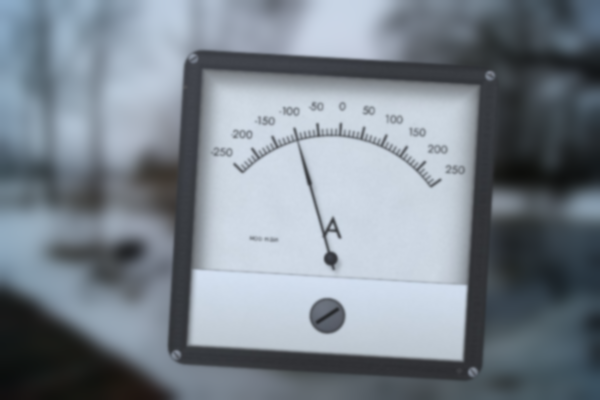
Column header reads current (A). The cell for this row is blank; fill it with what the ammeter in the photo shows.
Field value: -100 A
